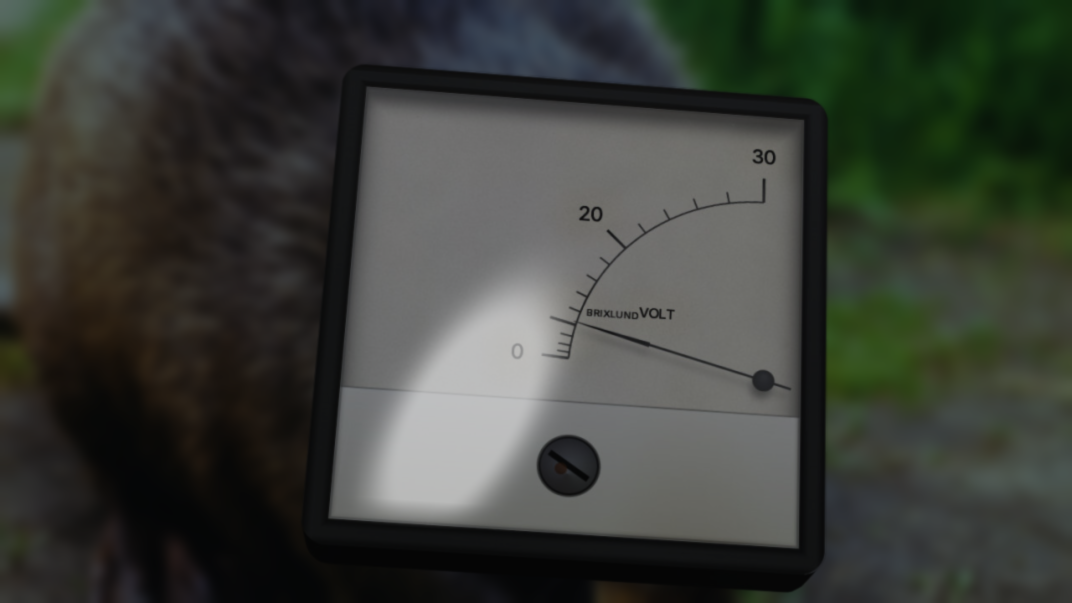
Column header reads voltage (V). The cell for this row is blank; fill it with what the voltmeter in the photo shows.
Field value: 10 V
